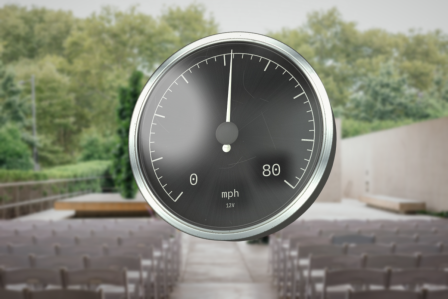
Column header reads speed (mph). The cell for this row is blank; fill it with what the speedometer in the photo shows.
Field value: 42 mph
